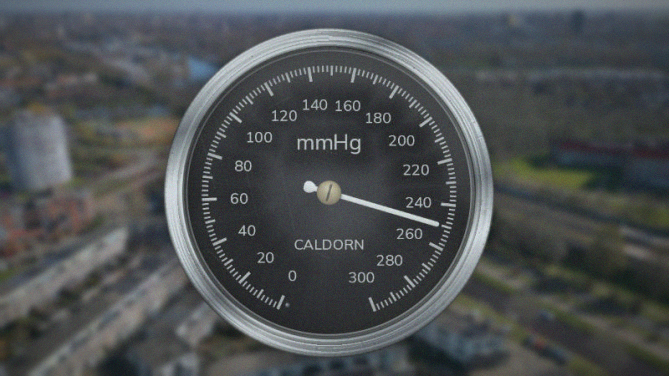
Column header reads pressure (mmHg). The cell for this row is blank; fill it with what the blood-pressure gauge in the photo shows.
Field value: 250 mmHg
